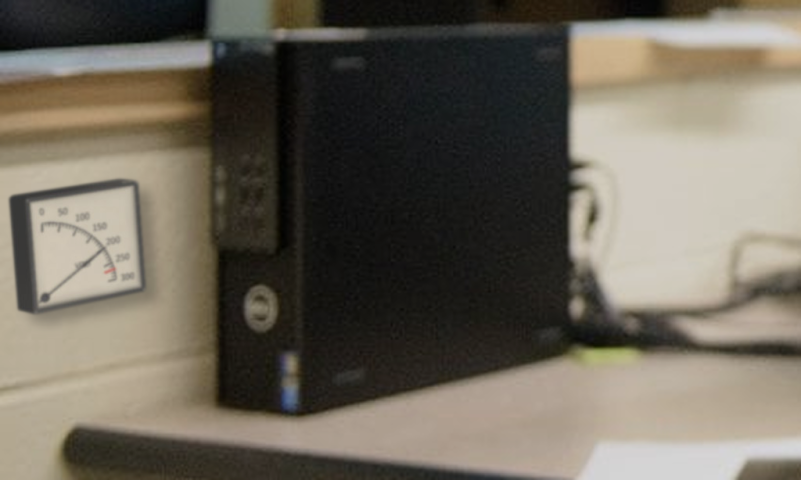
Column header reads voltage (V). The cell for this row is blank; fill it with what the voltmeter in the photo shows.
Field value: 200 V
